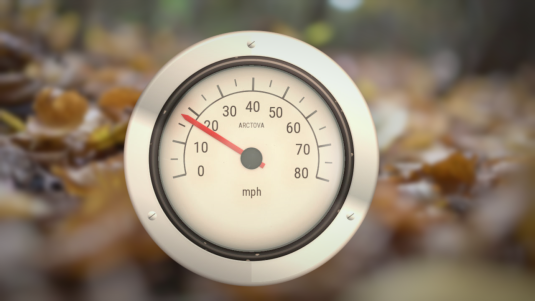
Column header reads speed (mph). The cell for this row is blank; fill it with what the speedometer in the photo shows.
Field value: 17.5 mph
